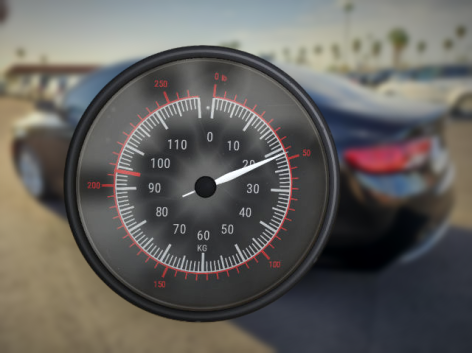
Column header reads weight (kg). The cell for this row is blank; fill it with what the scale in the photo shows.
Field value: 21 kg
